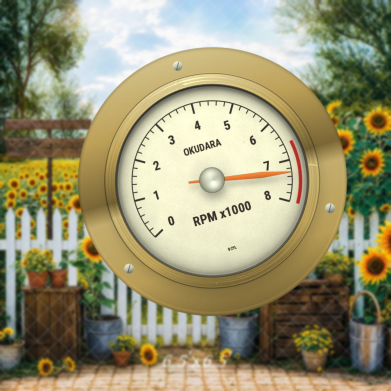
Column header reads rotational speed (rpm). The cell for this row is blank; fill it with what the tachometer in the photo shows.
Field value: 7300 rpm
